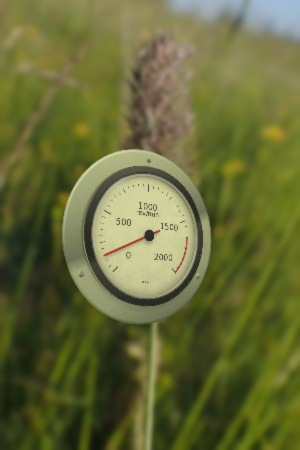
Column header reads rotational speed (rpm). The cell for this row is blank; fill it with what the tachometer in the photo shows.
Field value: 150 rpm
